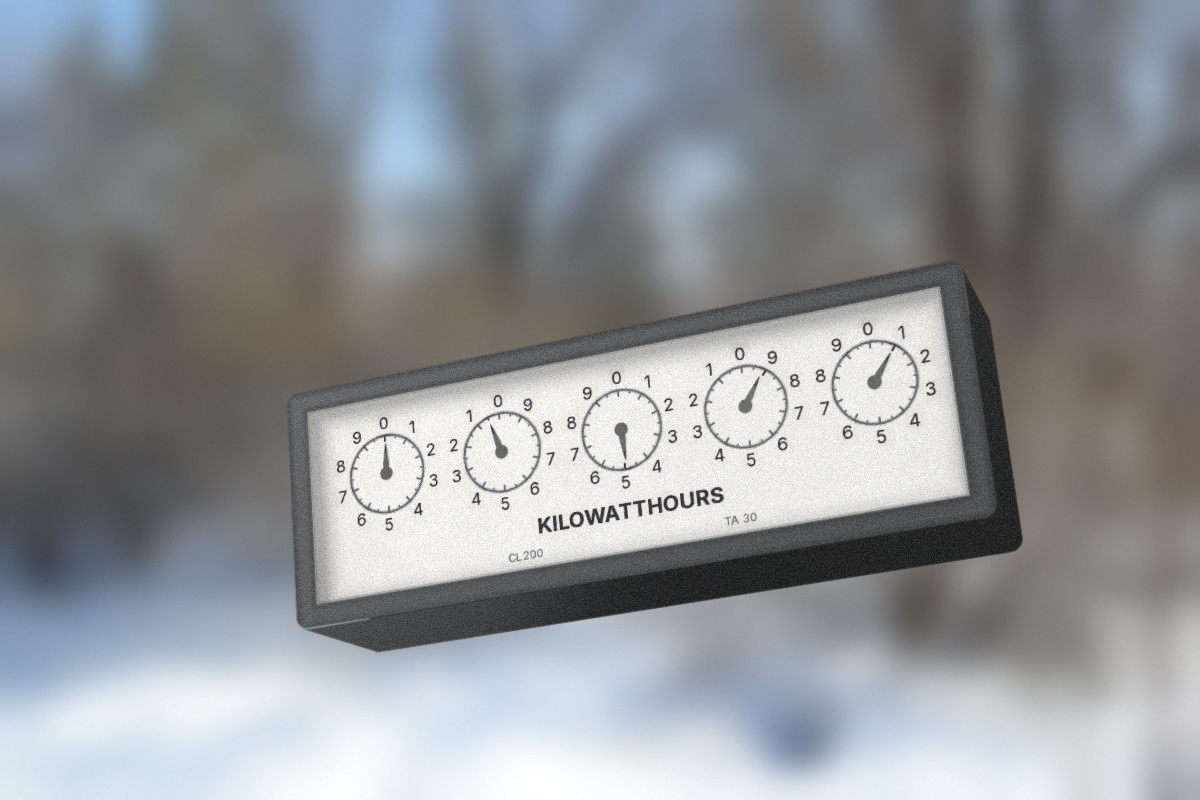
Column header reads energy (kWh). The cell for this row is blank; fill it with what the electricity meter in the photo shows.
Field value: 491 kWh
